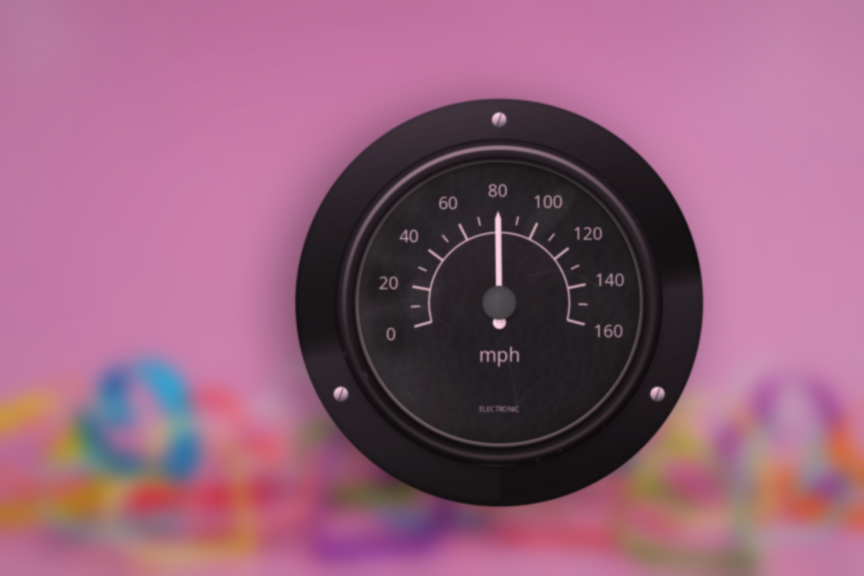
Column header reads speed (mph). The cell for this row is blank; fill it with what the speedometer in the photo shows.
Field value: 80 mph
